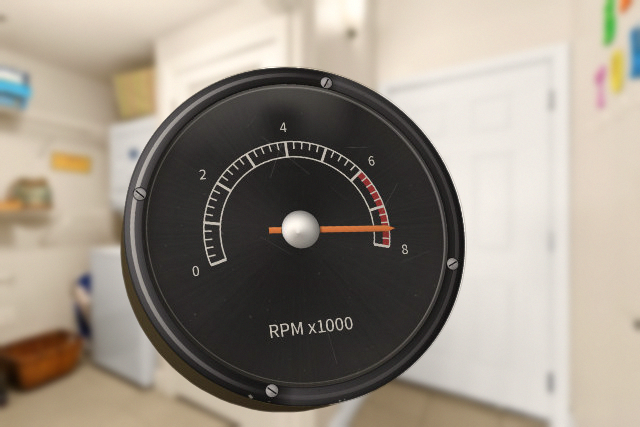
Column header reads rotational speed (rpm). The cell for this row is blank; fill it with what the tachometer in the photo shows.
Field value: 7600 rpm
